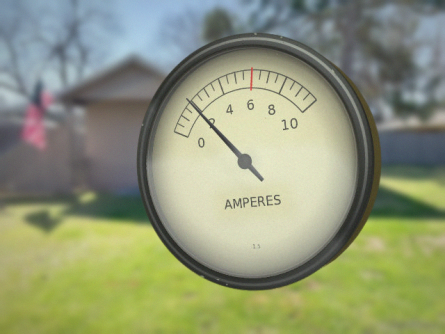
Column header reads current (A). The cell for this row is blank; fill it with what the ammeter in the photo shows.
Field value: 2 A
